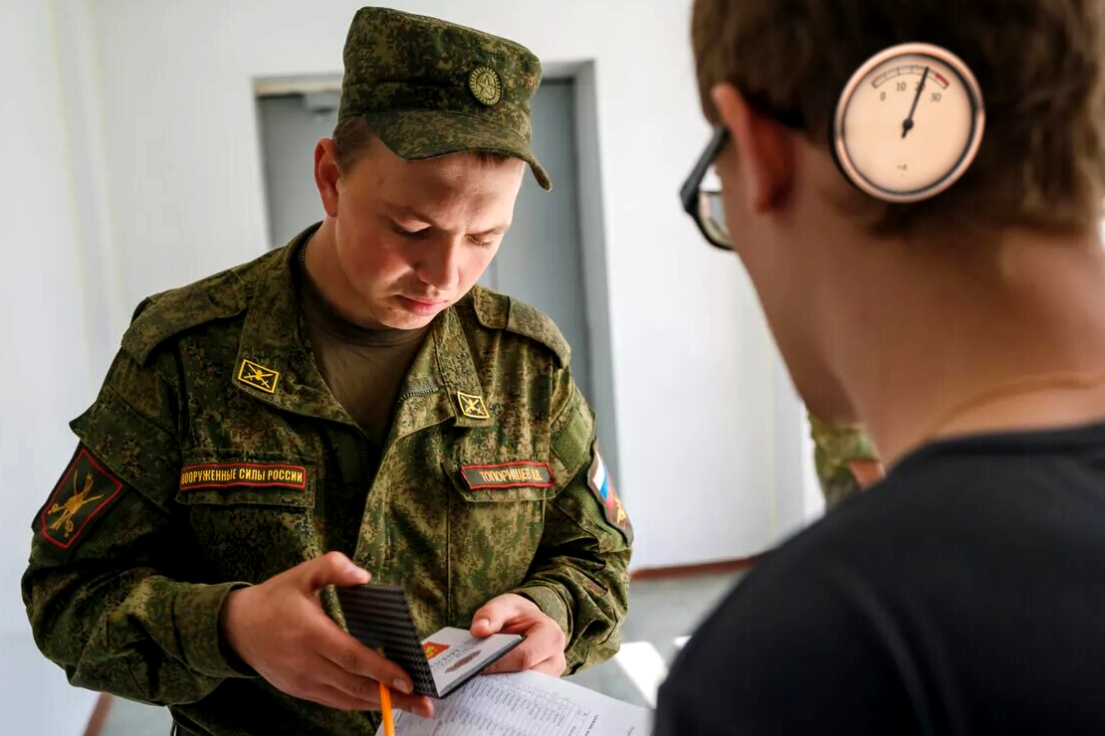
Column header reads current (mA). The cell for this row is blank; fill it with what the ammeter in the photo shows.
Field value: 20 mA
